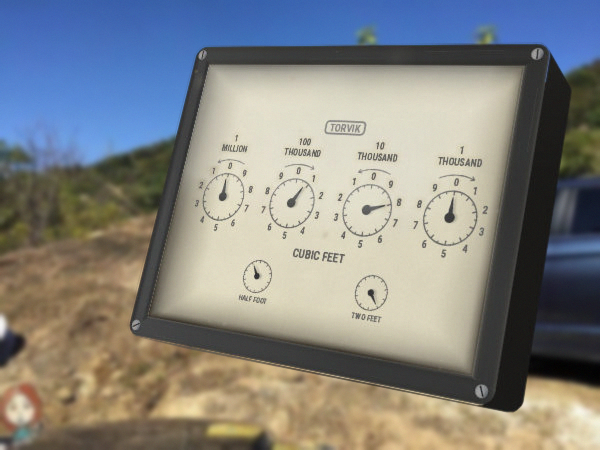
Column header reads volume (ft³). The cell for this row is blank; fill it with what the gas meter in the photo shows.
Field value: 8000 ft³
